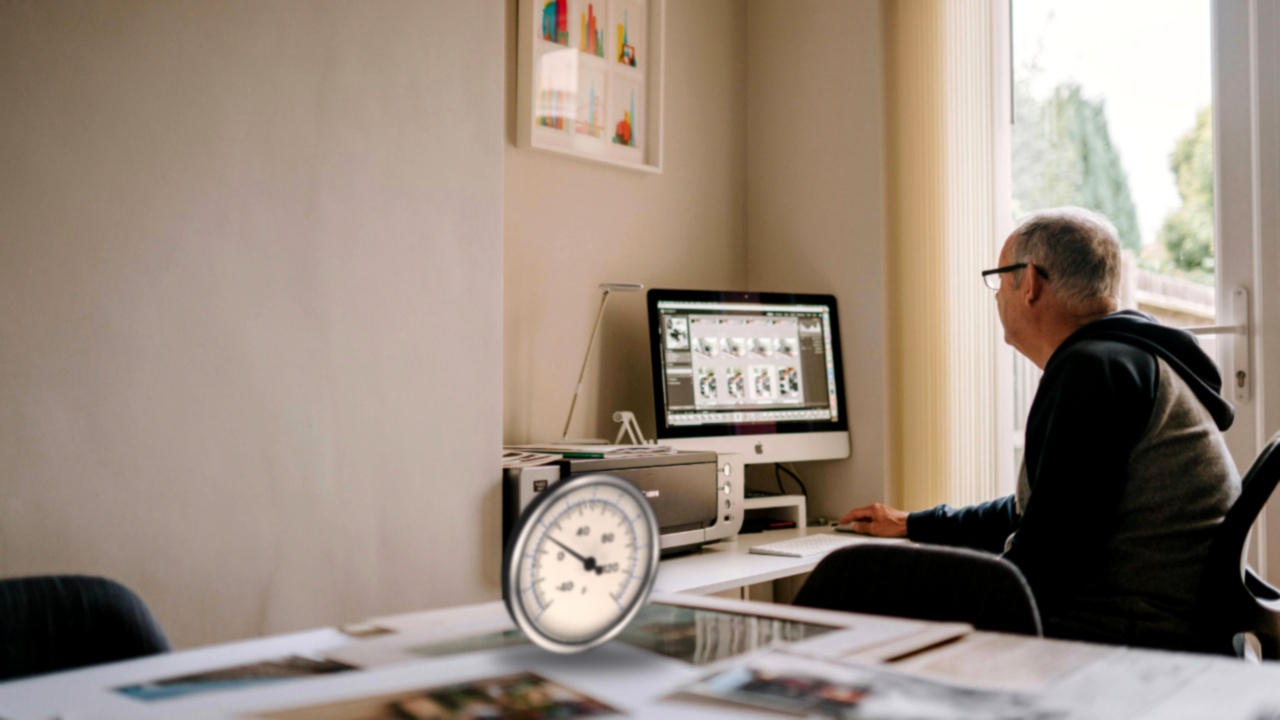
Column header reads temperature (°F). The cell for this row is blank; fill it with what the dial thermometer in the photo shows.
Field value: 10 °F
